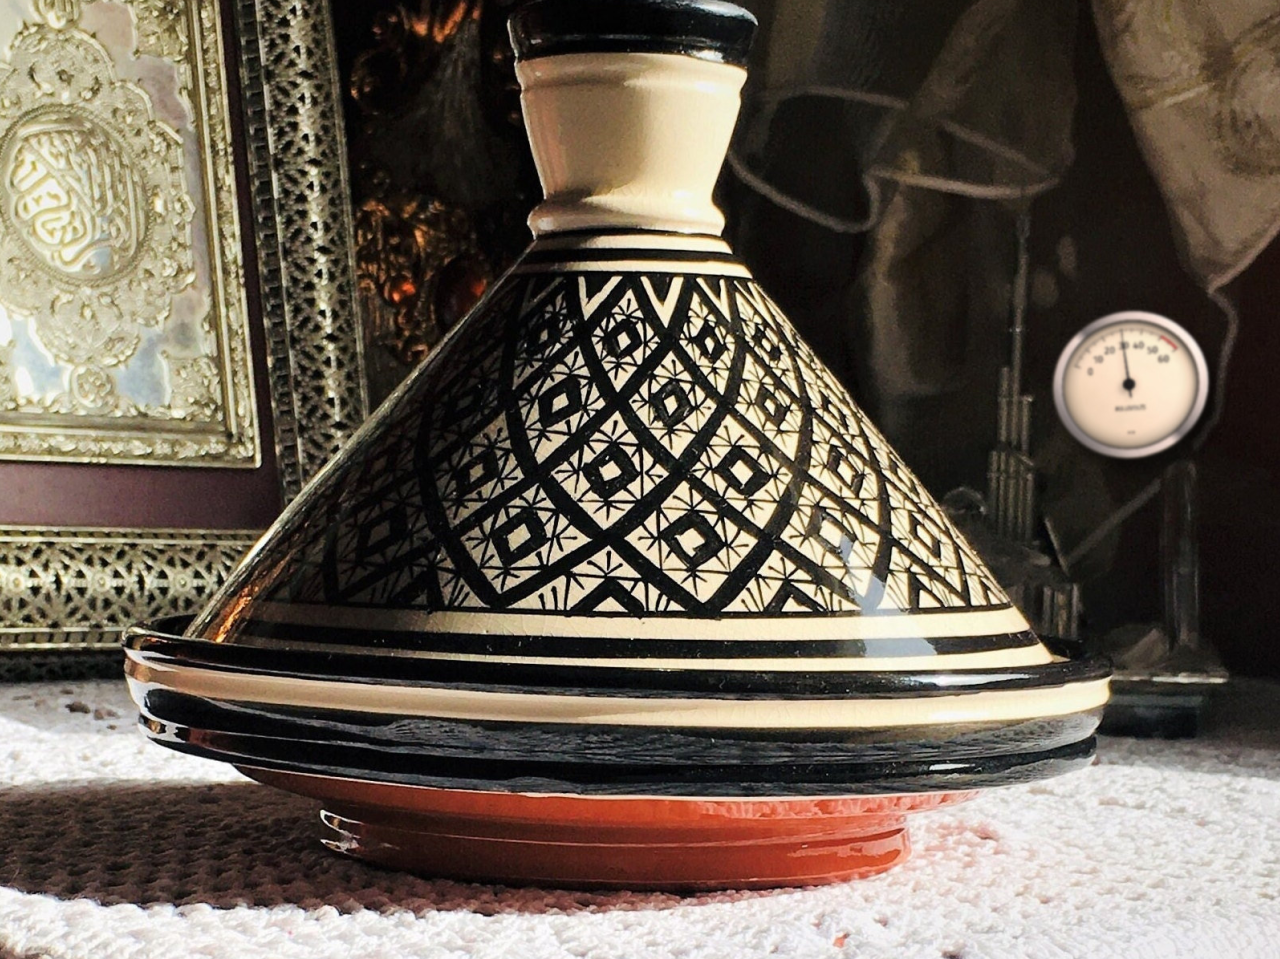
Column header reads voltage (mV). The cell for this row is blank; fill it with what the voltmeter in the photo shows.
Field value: 30 mV
